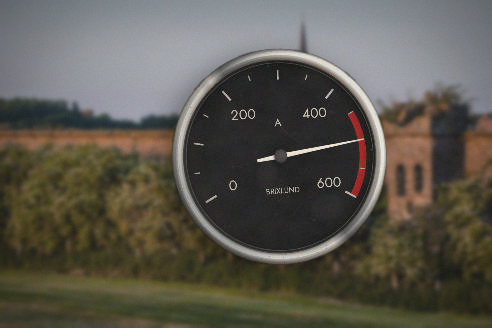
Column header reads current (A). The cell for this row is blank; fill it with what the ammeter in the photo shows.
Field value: 500 A
